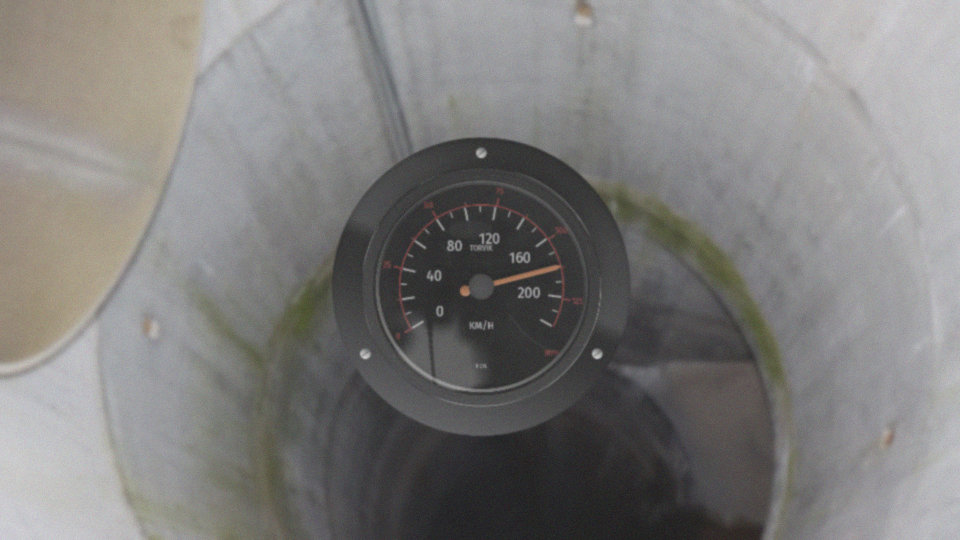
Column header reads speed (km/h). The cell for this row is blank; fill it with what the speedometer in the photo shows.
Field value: 180 km/h
